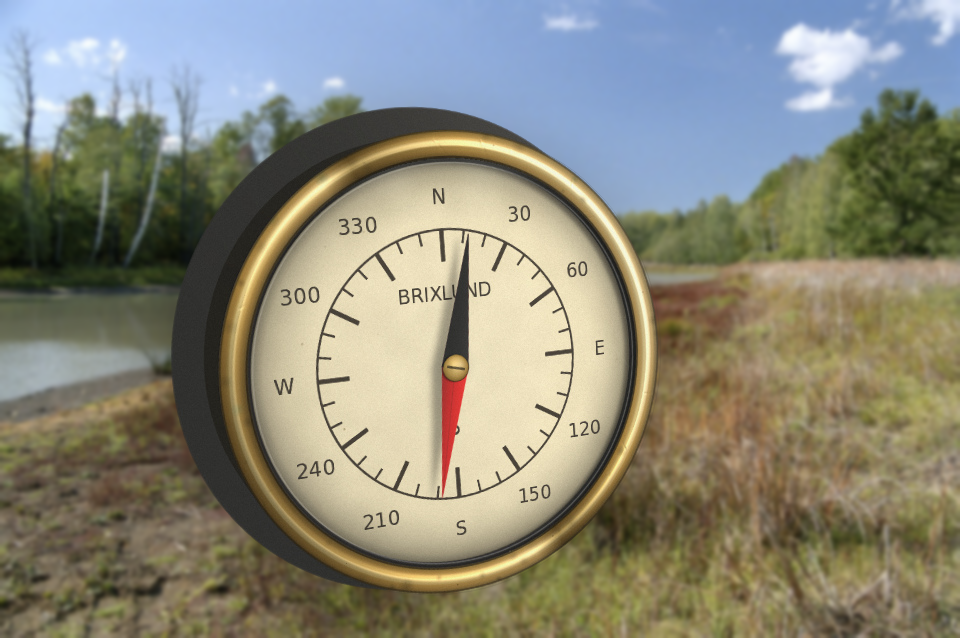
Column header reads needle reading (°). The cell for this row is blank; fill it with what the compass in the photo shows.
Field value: 190 °
